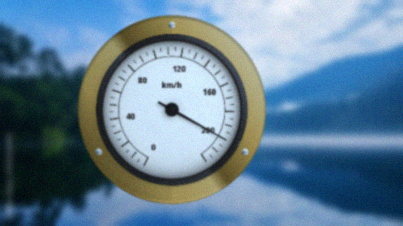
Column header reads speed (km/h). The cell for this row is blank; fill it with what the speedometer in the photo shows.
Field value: 200 km/h
